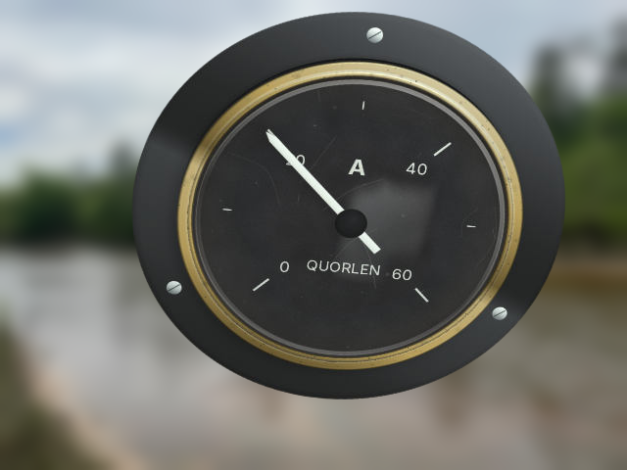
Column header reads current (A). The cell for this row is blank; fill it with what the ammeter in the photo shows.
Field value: 20 A
